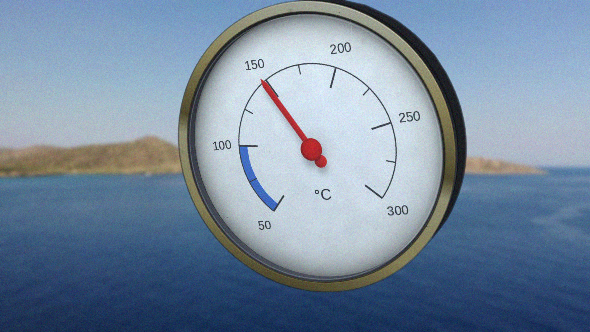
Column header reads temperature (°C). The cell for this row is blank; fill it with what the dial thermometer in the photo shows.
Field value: 150 °C
